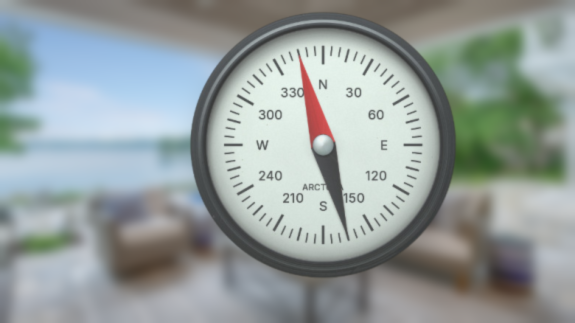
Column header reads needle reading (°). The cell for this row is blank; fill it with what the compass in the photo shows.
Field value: 345 °
